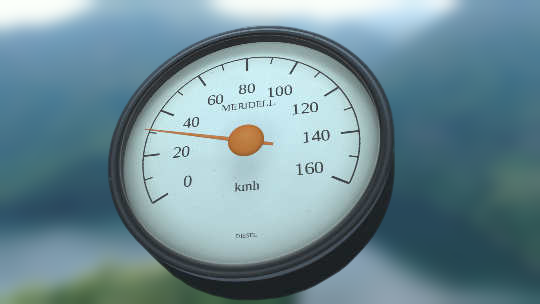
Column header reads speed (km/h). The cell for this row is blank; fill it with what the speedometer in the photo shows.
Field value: 30 km/h
